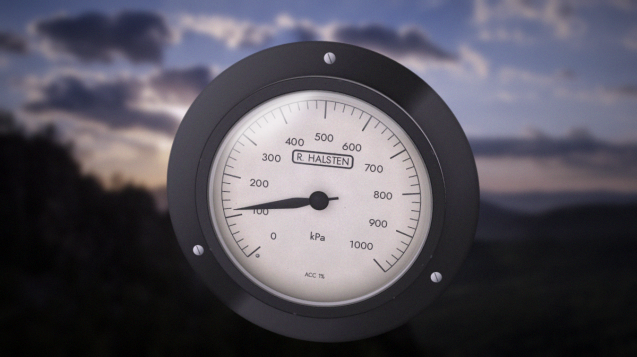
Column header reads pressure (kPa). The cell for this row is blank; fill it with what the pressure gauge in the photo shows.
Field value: 120 kPa
